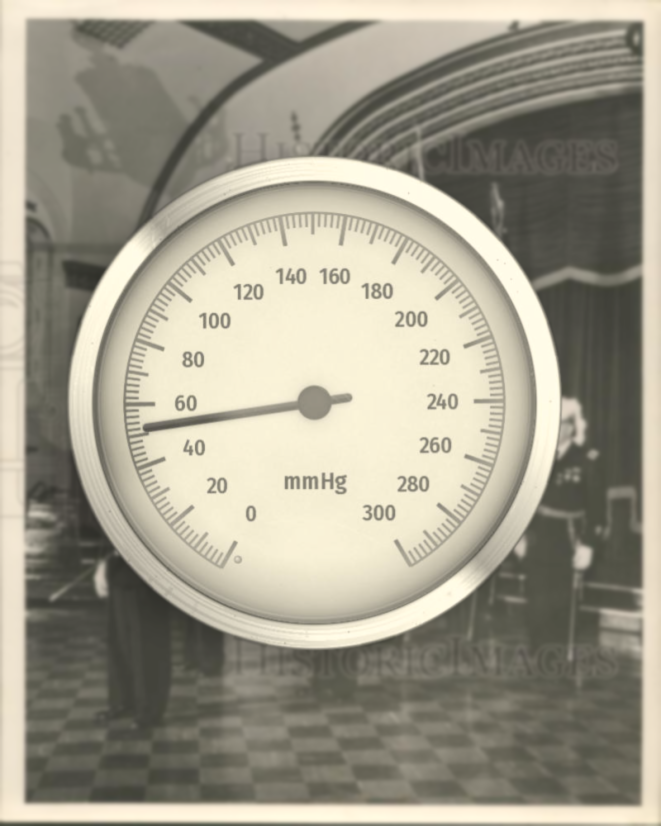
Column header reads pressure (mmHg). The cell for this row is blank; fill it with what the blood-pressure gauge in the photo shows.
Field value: 52 mmHg
